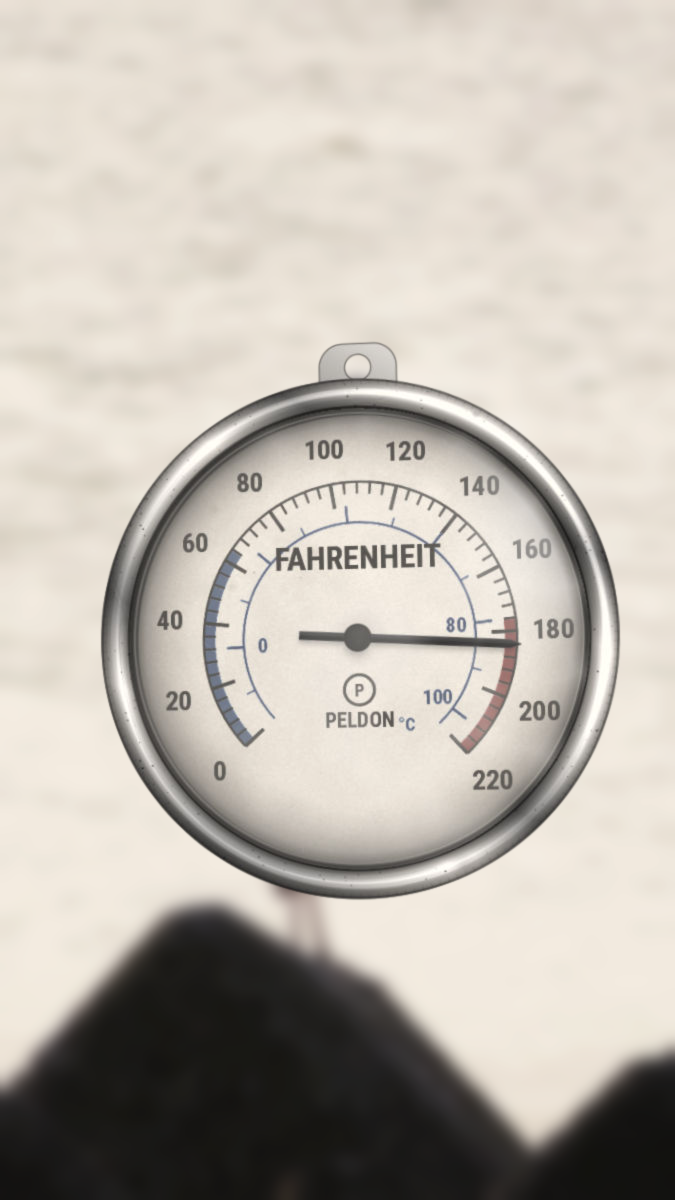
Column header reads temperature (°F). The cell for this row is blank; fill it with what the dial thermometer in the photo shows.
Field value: 184 °F
